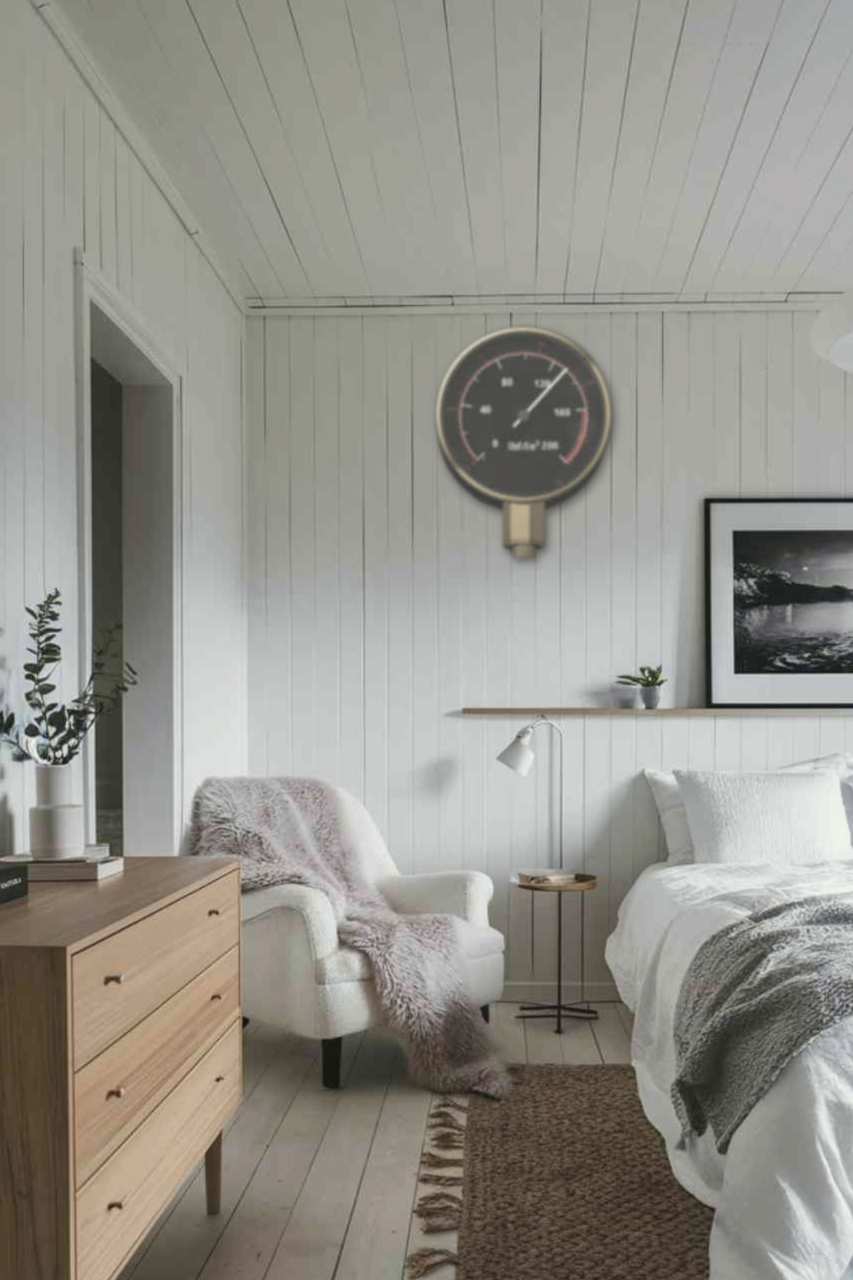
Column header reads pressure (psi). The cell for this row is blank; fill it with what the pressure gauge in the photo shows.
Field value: 130 psi
